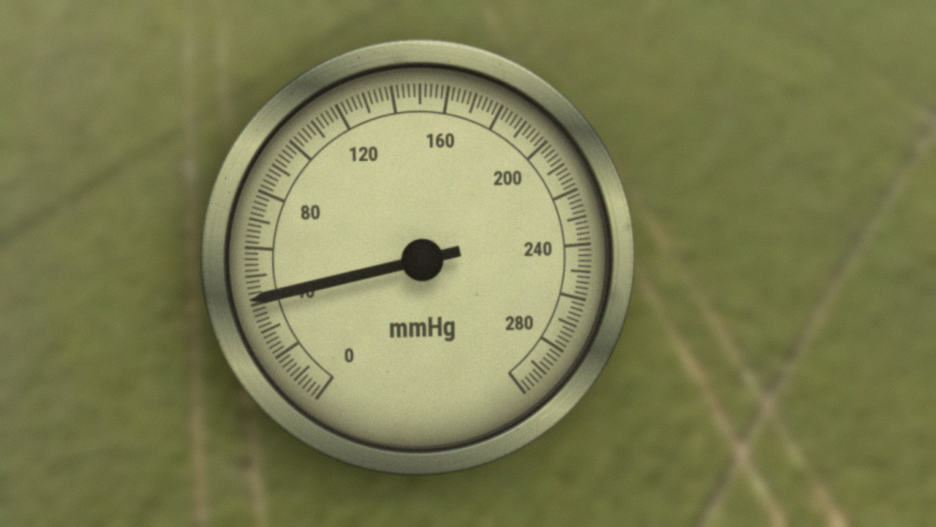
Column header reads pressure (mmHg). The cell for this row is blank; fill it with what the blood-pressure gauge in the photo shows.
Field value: 42 mmHg
